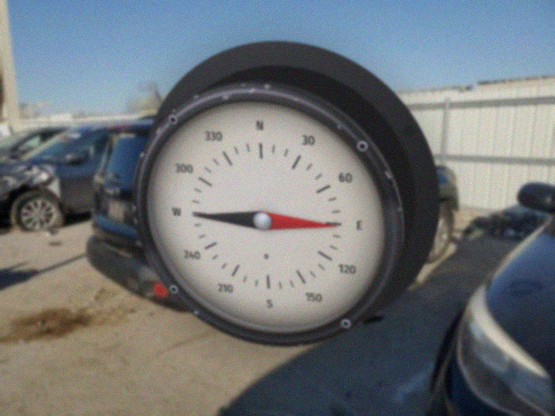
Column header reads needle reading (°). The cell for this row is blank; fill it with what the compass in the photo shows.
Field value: 90 °
